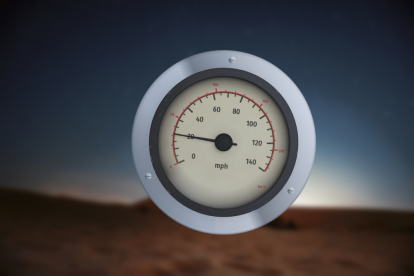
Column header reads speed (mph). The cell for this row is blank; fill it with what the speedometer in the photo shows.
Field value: 20 mph
